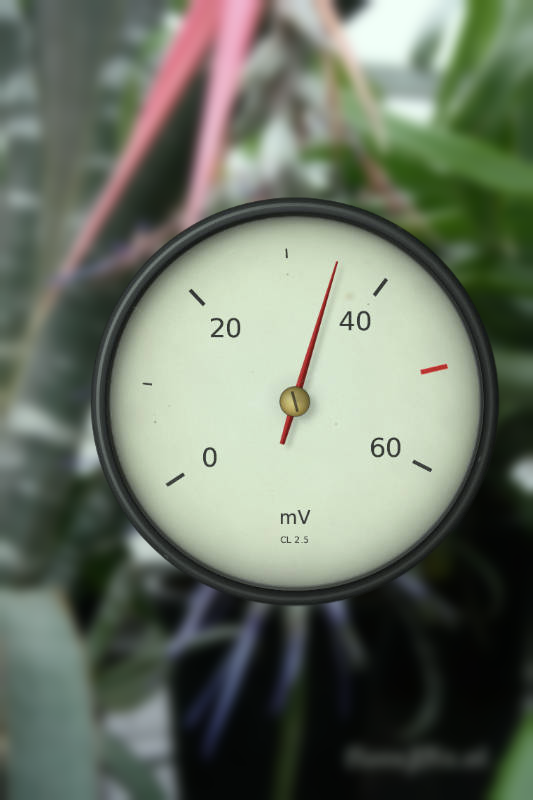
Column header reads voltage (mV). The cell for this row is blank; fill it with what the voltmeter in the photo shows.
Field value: 35 mV
